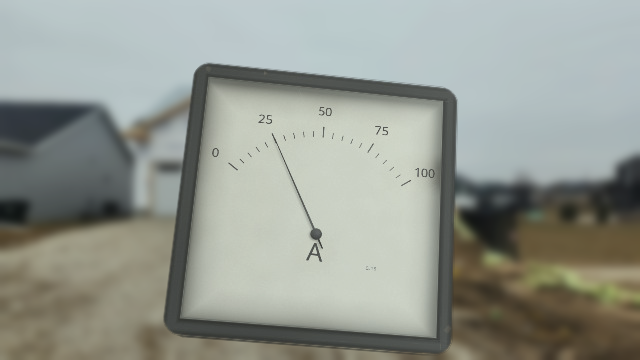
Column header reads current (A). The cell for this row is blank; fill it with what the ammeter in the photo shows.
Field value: 25 A
